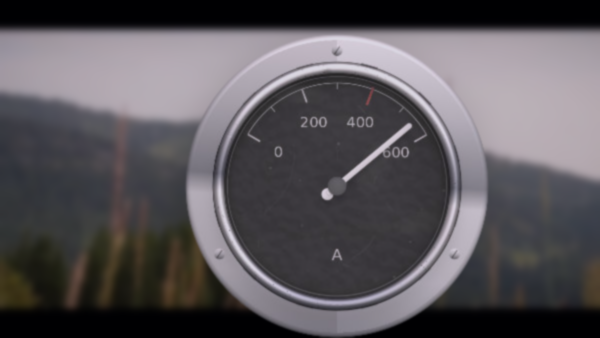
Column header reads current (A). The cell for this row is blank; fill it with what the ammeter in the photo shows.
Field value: 550 A
